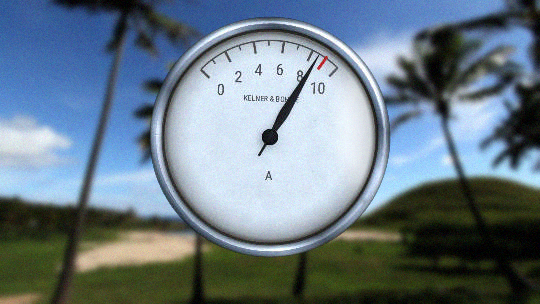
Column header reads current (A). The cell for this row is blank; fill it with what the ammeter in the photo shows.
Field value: 8.5 A
